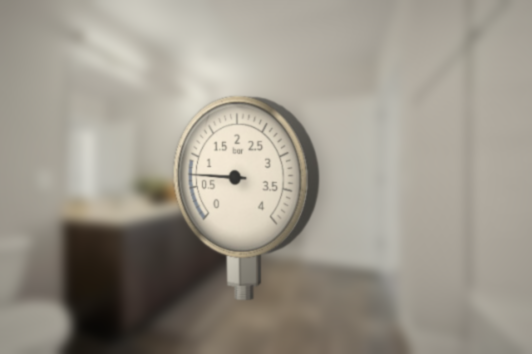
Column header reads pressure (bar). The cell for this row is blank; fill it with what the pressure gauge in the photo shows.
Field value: 0.7 bar
